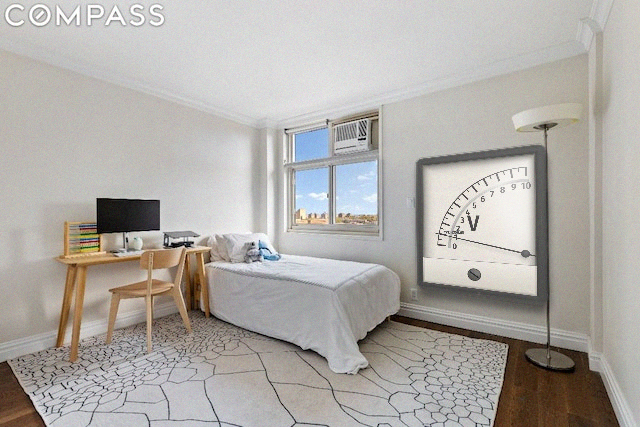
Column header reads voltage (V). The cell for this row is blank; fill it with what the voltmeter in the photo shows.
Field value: 1 V
